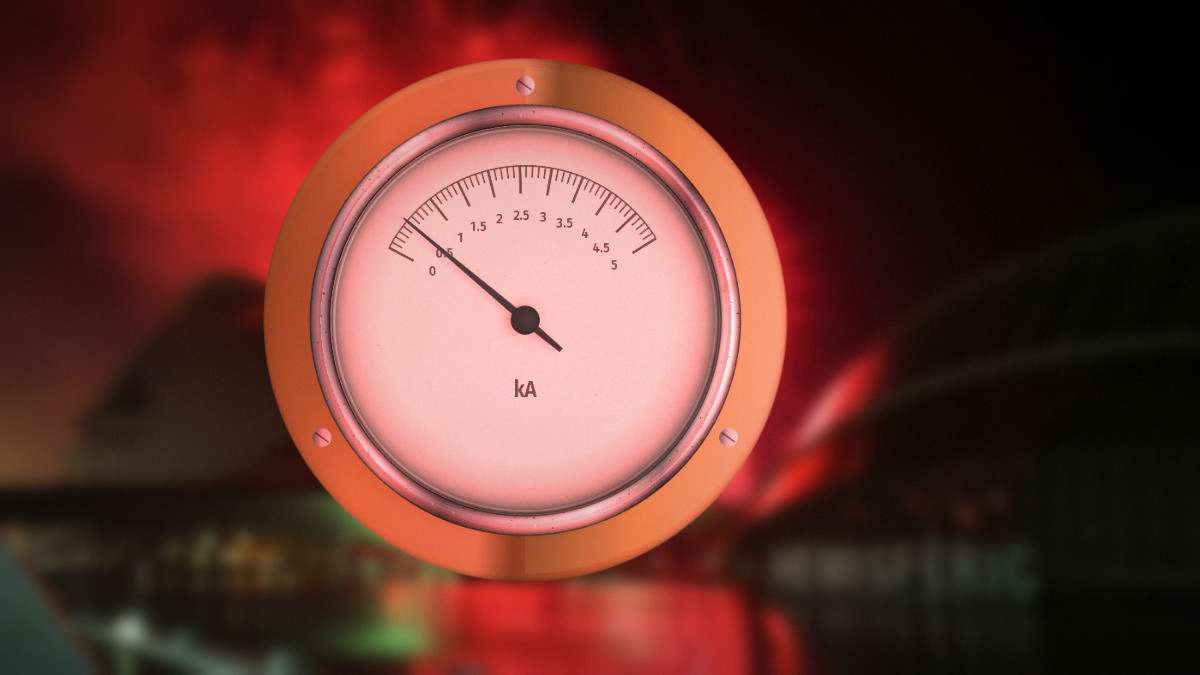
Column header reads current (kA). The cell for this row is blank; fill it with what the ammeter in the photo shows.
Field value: 0.5 kA
